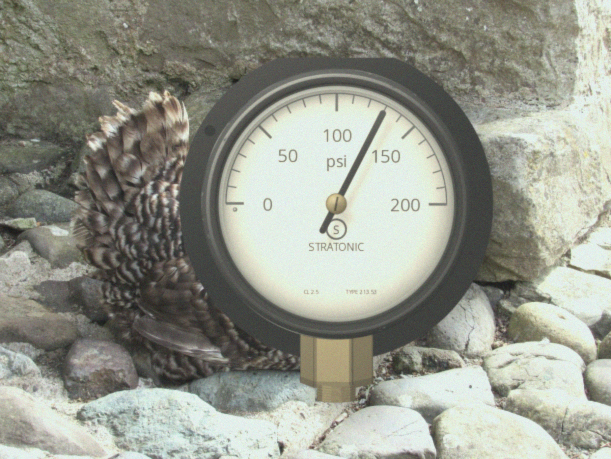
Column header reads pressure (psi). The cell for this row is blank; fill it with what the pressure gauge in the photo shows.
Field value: 130 psi
